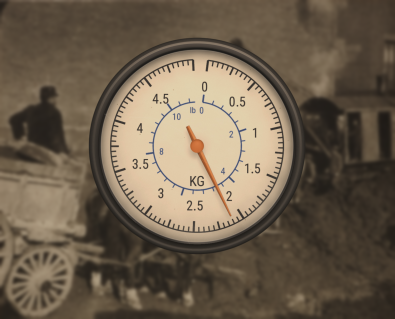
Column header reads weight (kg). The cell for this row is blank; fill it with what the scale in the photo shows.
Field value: 2.1 kg
